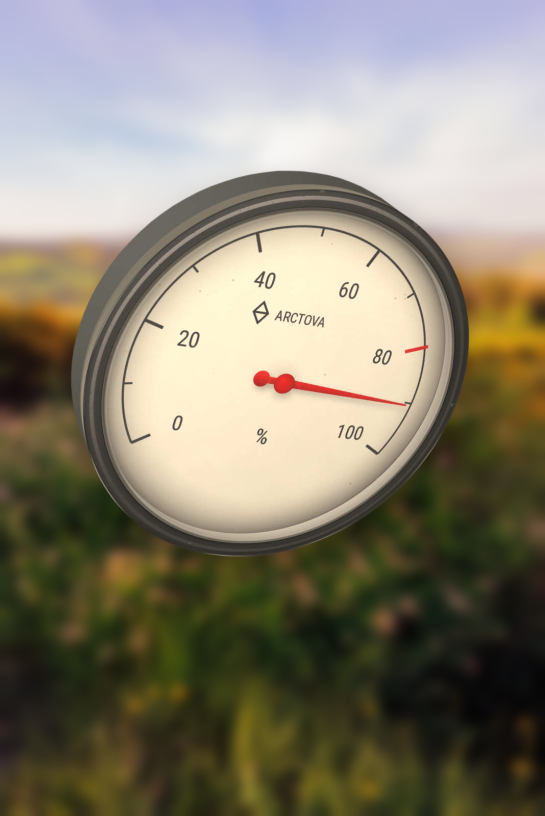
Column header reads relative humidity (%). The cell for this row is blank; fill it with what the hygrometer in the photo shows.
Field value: 90 %
